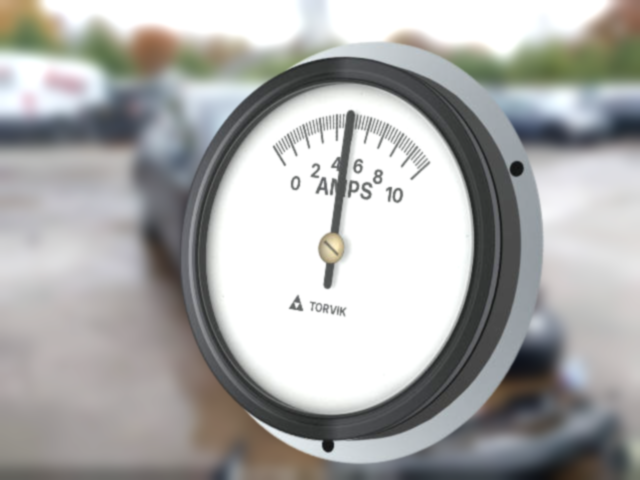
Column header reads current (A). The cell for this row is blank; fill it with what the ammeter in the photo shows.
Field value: 5 A
